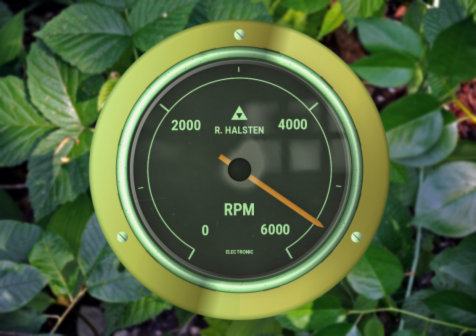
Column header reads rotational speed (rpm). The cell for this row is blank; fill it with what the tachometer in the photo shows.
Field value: 5500 rpm
